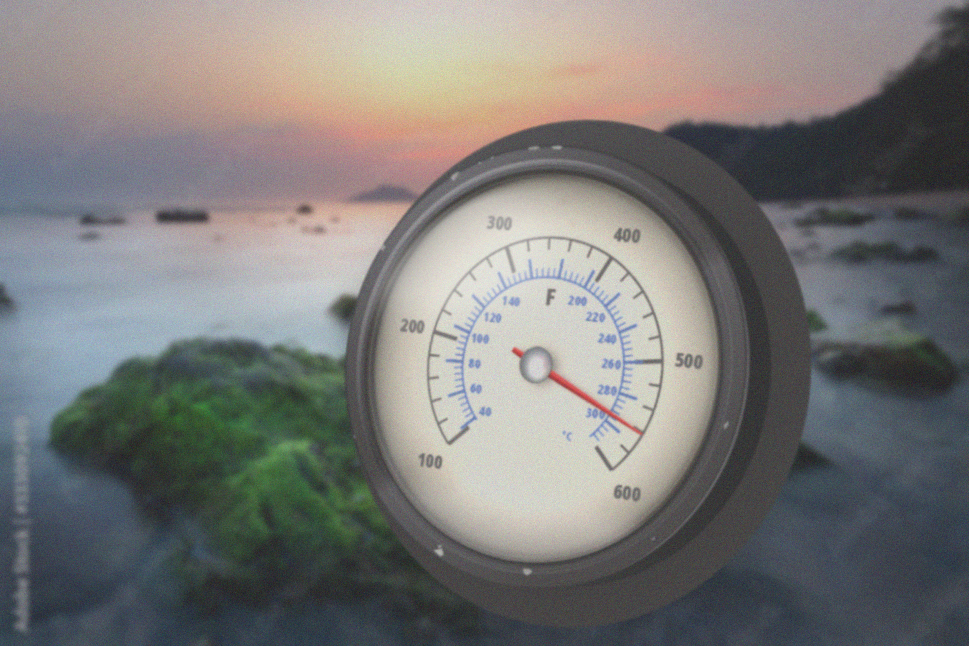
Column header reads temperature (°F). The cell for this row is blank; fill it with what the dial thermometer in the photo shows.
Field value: 560 °F
